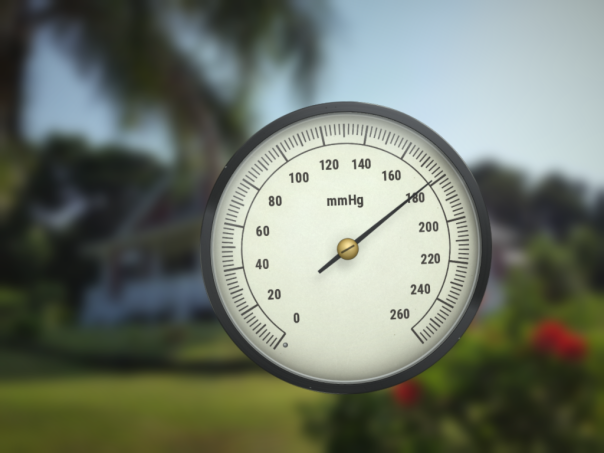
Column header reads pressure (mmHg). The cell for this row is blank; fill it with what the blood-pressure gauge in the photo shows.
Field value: 178 mmHg
